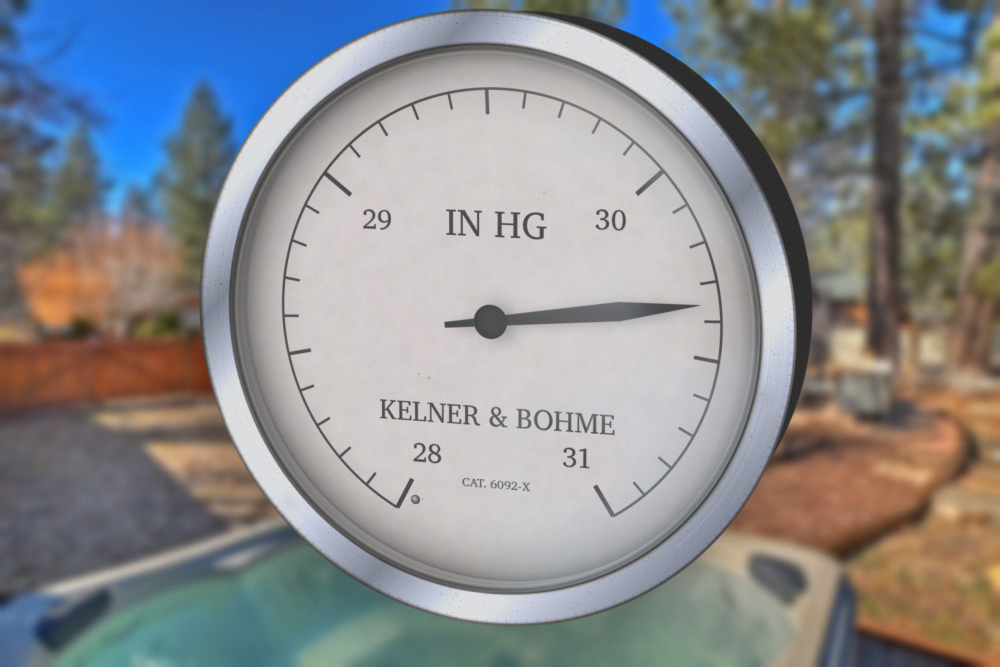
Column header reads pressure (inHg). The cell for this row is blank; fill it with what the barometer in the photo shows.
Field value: 30.35 inHg
